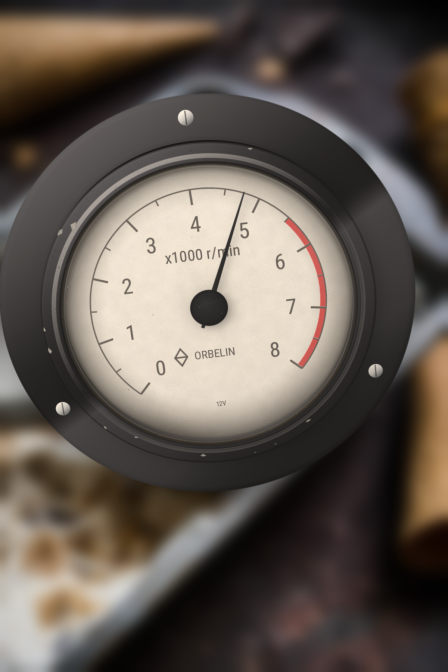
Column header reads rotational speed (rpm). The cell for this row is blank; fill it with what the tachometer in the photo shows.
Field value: 4750 rpm
